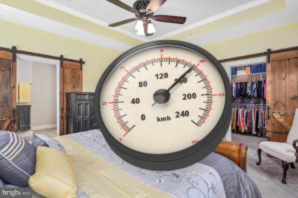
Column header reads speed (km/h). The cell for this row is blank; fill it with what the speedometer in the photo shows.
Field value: 160 km/h
